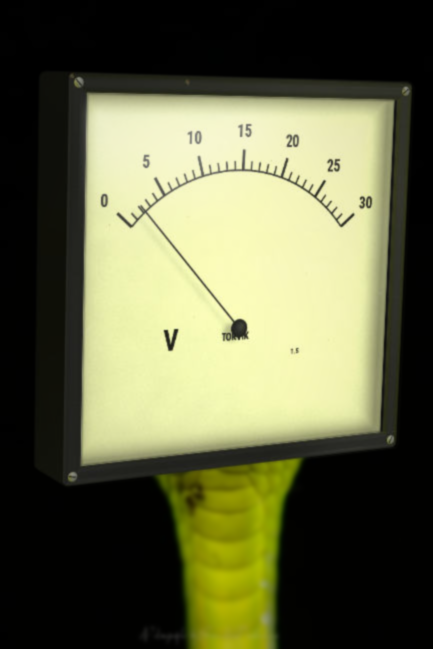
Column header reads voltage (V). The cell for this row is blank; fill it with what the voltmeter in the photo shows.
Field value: 2 V
